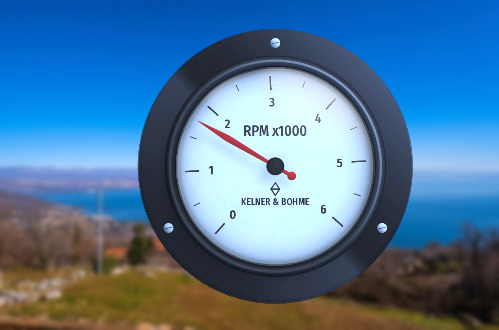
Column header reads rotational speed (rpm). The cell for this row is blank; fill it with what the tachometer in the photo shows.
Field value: 1750 rpm
